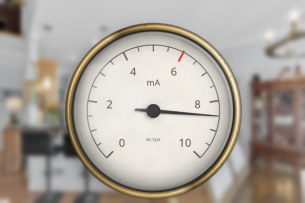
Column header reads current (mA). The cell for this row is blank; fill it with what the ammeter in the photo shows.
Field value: 8.5 mA
